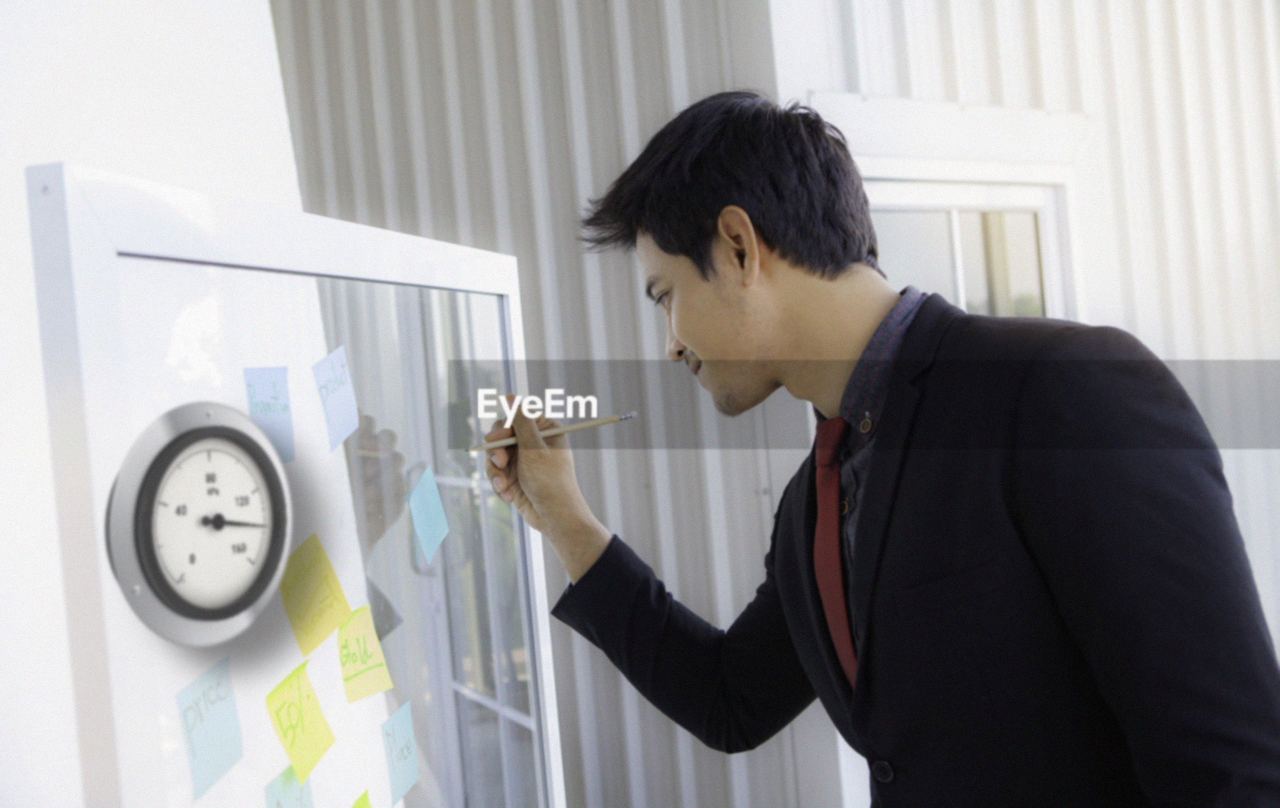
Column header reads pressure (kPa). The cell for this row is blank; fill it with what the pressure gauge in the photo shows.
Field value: 140 kPa
